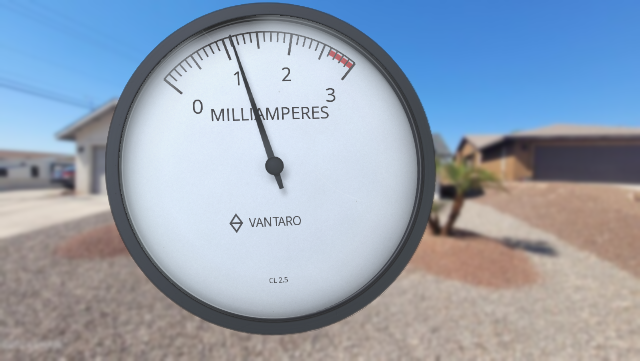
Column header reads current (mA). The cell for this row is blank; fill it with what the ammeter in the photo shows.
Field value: 1.1 mA
